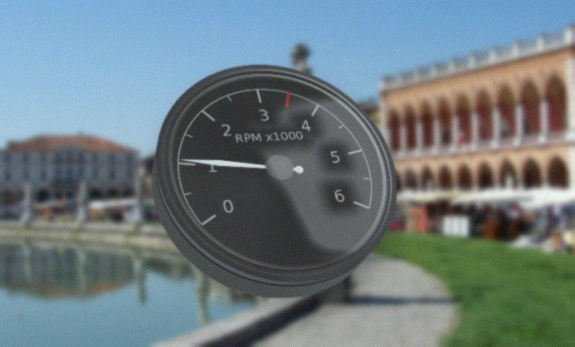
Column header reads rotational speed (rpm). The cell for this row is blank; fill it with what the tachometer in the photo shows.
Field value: 1000 rpm
